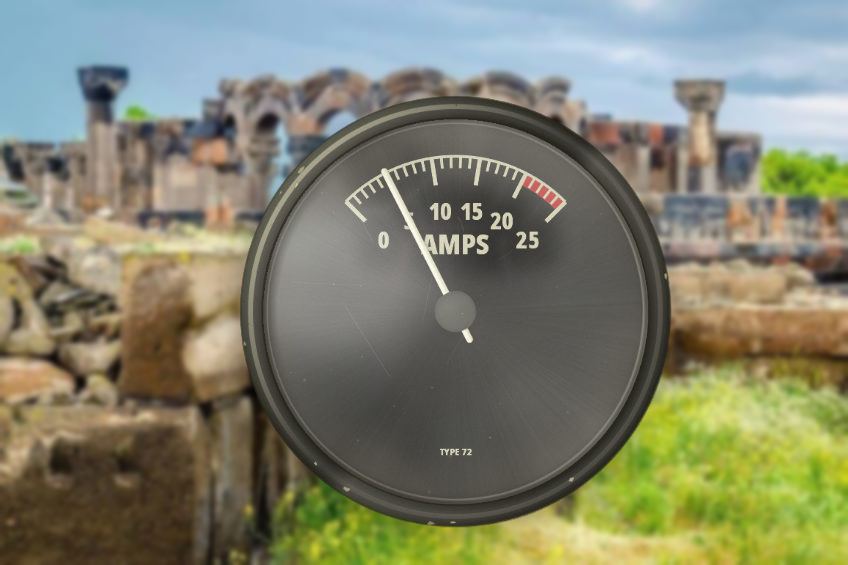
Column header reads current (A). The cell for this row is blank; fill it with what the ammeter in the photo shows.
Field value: 5 A
